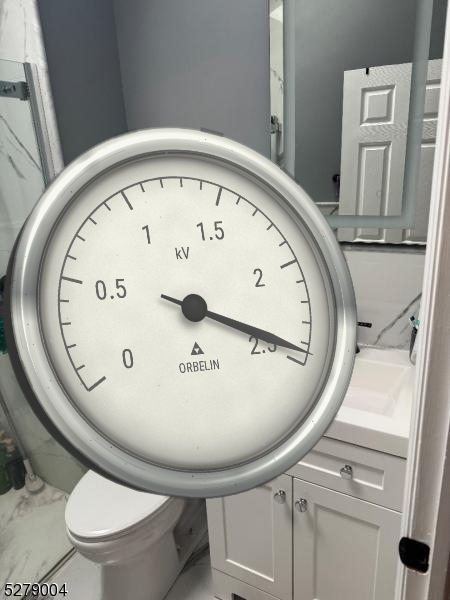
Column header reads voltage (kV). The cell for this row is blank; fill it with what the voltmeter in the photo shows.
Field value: 2.45 kV
